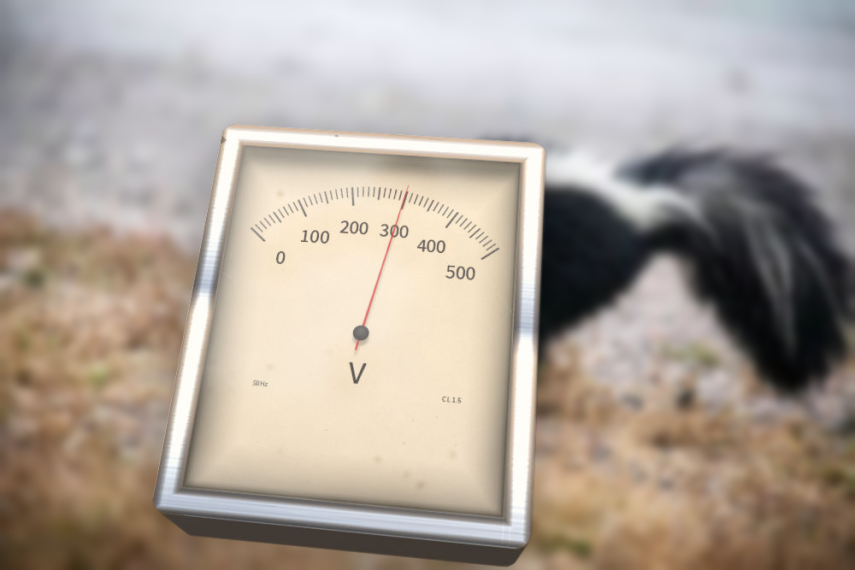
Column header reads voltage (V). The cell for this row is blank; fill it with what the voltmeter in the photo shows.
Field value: 300 V
